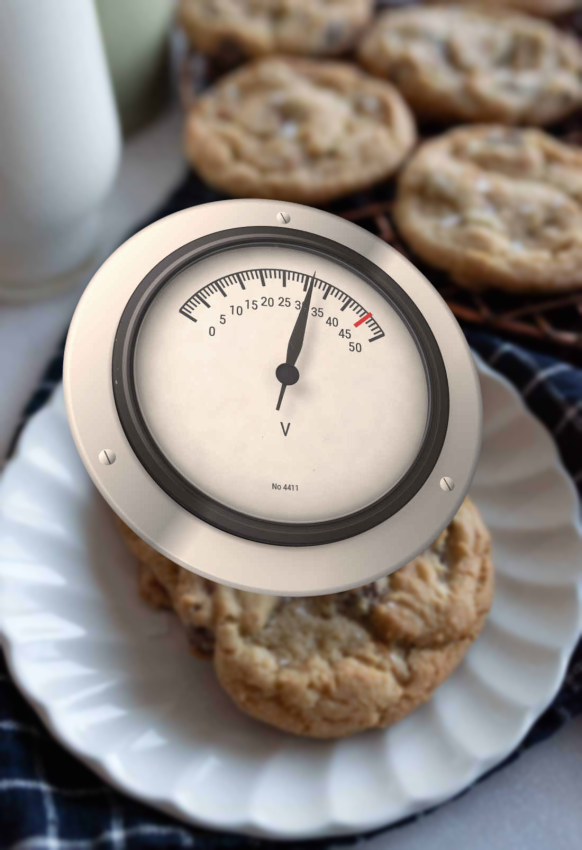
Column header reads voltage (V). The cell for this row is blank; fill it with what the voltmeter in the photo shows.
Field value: 31 V
